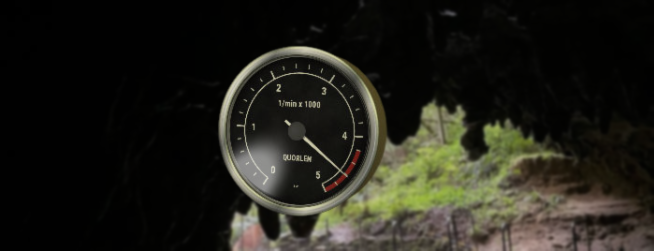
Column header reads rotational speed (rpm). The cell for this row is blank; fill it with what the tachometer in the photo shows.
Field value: 4600 rpm
